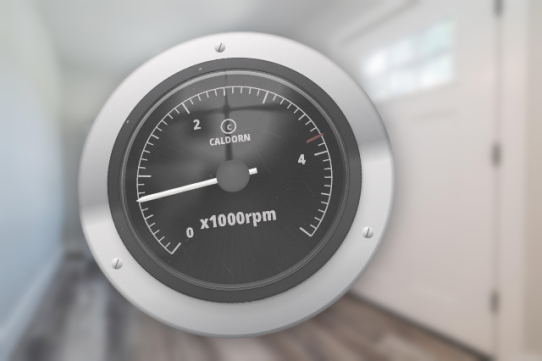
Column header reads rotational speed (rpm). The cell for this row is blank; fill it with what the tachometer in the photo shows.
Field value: 700 rpm
